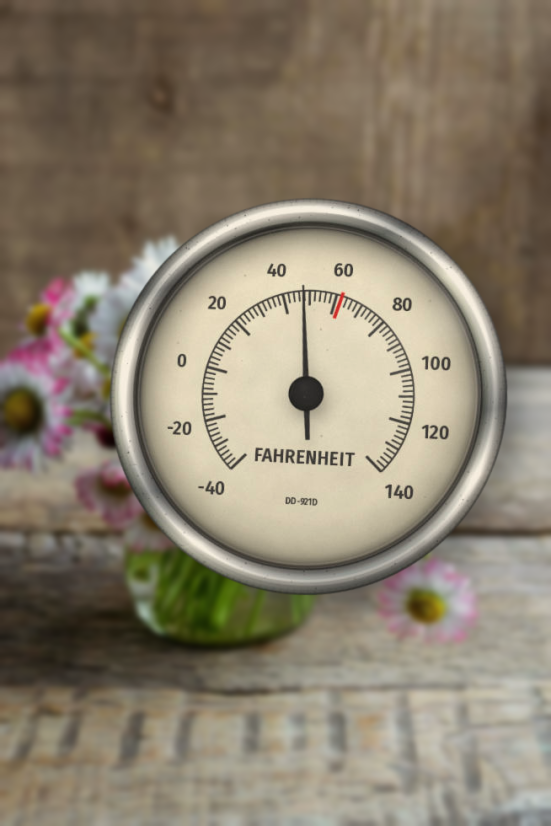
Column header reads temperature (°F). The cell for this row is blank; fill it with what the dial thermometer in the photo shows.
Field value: 48 °F
